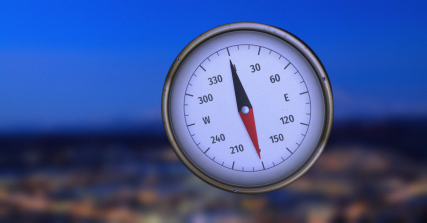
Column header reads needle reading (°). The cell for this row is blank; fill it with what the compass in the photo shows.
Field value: 180 °
